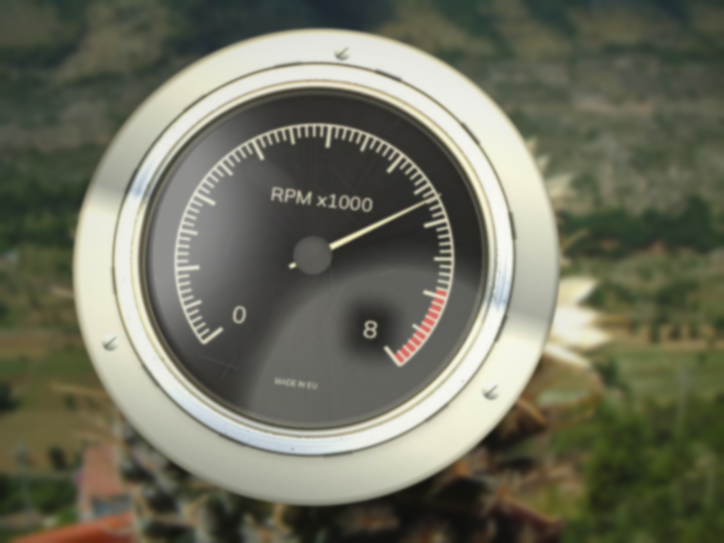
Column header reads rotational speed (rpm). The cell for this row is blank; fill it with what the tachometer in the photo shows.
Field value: 5700 rpm
